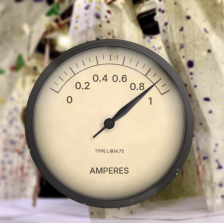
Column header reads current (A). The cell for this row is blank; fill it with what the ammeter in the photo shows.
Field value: 0.9 A
